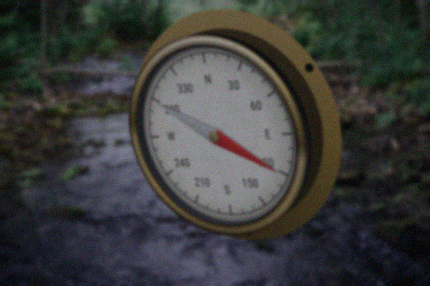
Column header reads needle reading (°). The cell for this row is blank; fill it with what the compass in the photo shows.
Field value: 120 °
